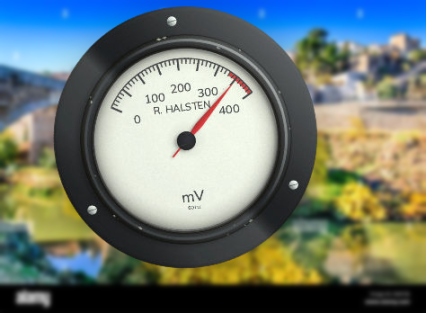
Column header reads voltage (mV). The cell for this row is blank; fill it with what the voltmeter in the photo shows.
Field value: 350 mV
